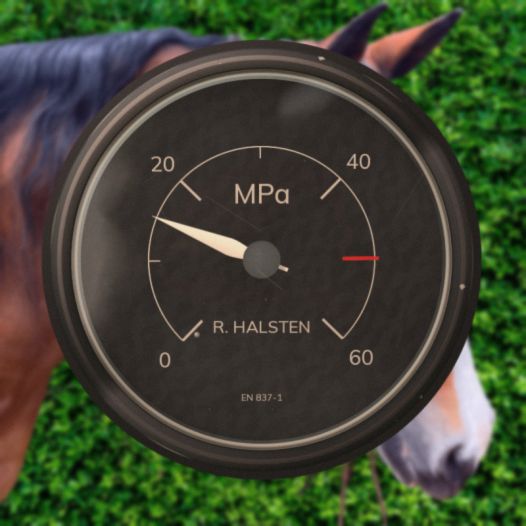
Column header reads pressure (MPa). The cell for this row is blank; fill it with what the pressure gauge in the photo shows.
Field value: 15 MPa
